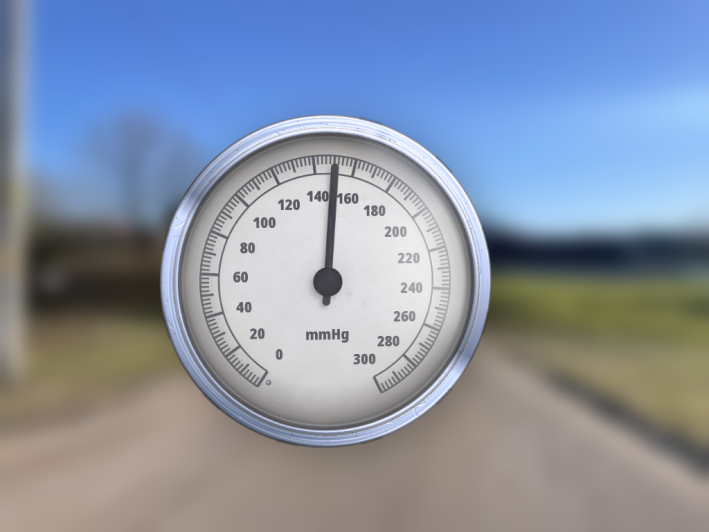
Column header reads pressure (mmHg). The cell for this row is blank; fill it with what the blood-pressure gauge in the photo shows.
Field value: 150 mmHg
